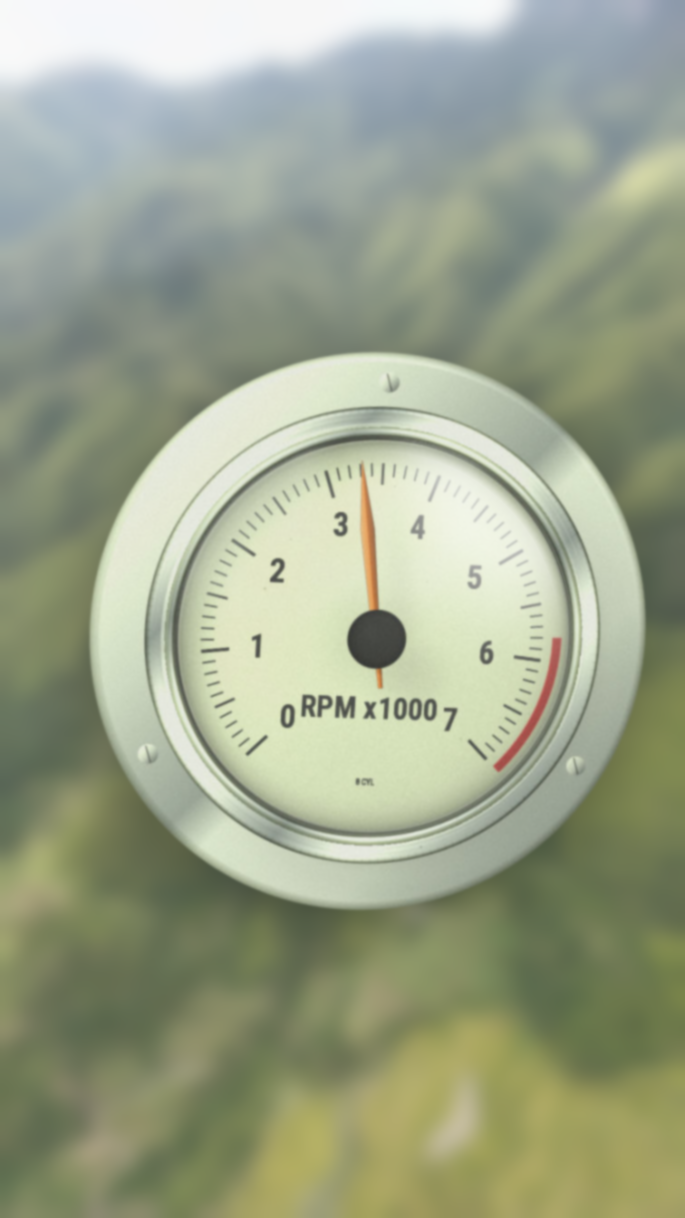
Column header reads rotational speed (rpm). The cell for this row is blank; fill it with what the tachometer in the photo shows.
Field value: 3300 rpm
